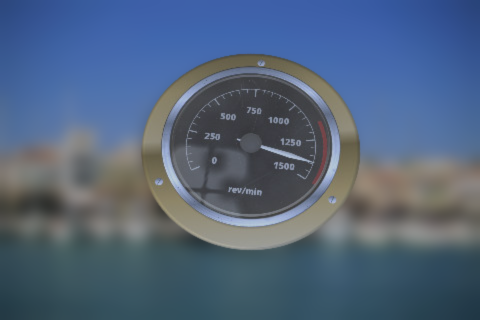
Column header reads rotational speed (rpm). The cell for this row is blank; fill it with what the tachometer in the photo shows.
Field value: 1400 rpm
